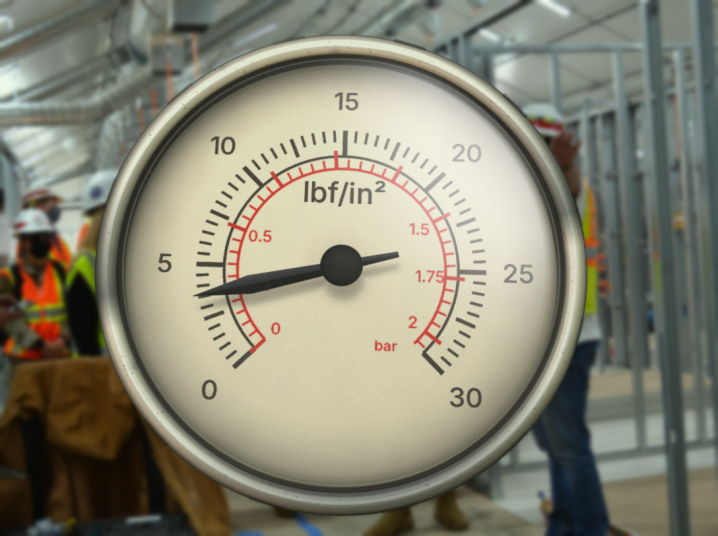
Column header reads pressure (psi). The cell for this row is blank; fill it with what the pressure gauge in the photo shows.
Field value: 3.5 psi
